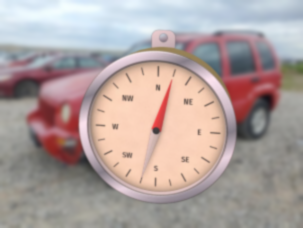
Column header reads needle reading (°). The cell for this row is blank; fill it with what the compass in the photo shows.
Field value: 15 °
